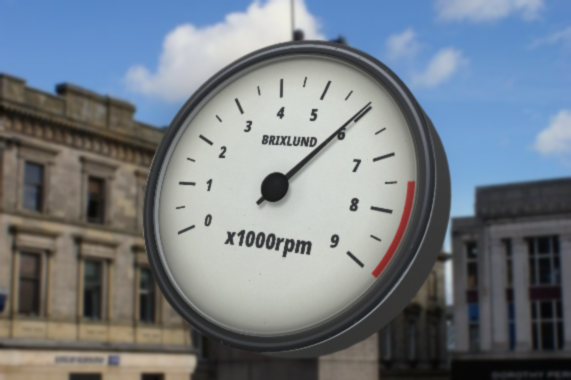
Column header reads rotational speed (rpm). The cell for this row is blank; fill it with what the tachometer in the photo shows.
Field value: 6000 rpm
